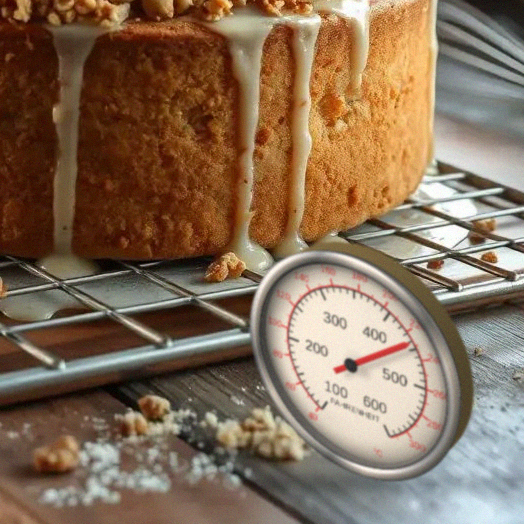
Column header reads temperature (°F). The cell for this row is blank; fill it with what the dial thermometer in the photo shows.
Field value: 440 °F
